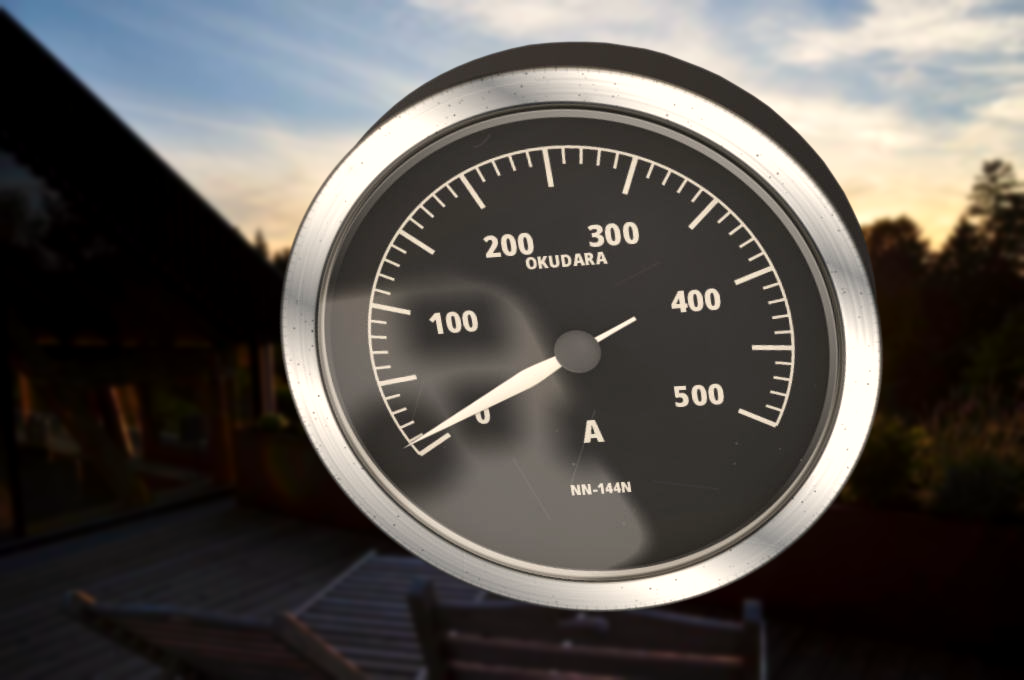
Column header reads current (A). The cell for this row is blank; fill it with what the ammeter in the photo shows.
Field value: 10 A
